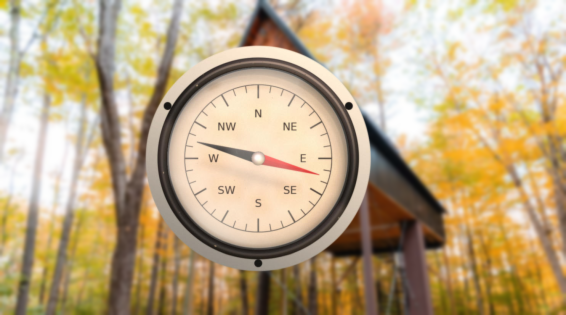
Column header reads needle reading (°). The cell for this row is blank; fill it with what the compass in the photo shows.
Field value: 105 °
